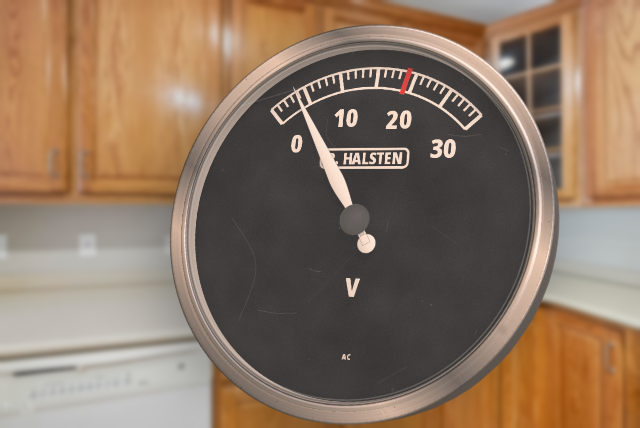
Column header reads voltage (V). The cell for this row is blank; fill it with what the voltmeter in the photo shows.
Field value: 4 V
